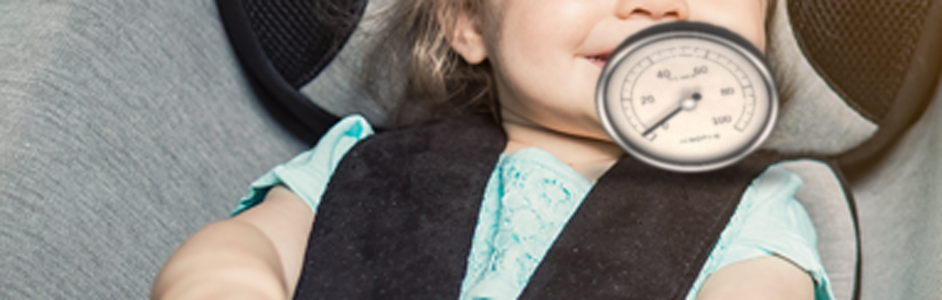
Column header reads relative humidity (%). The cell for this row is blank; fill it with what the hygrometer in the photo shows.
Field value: 4 %
